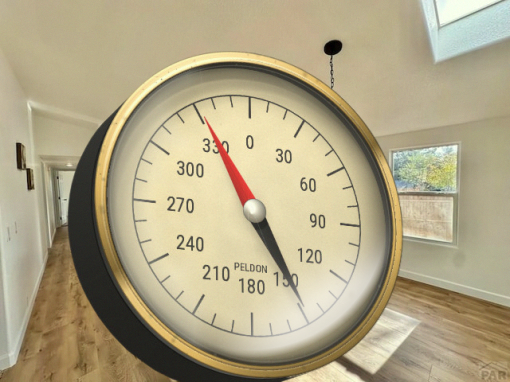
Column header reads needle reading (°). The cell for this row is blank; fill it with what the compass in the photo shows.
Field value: 330 °
